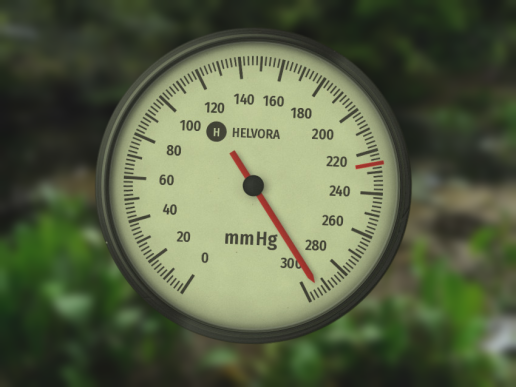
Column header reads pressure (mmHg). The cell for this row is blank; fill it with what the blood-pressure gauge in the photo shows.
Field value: 294 mmHg
